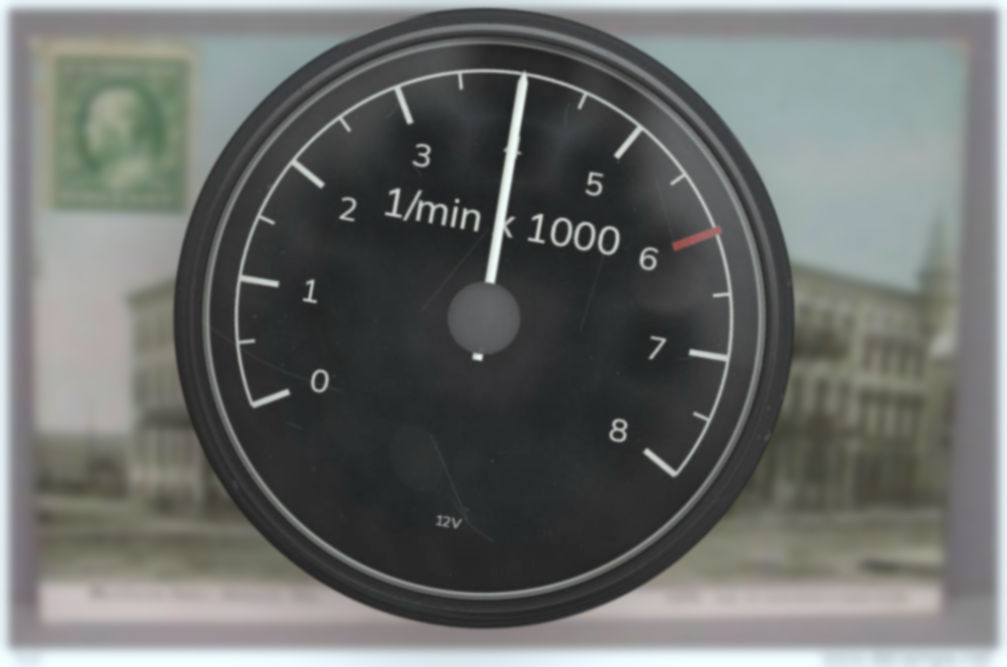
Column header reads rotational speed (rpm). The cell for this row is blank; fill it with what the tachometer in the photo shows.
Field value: 4000 rpm
